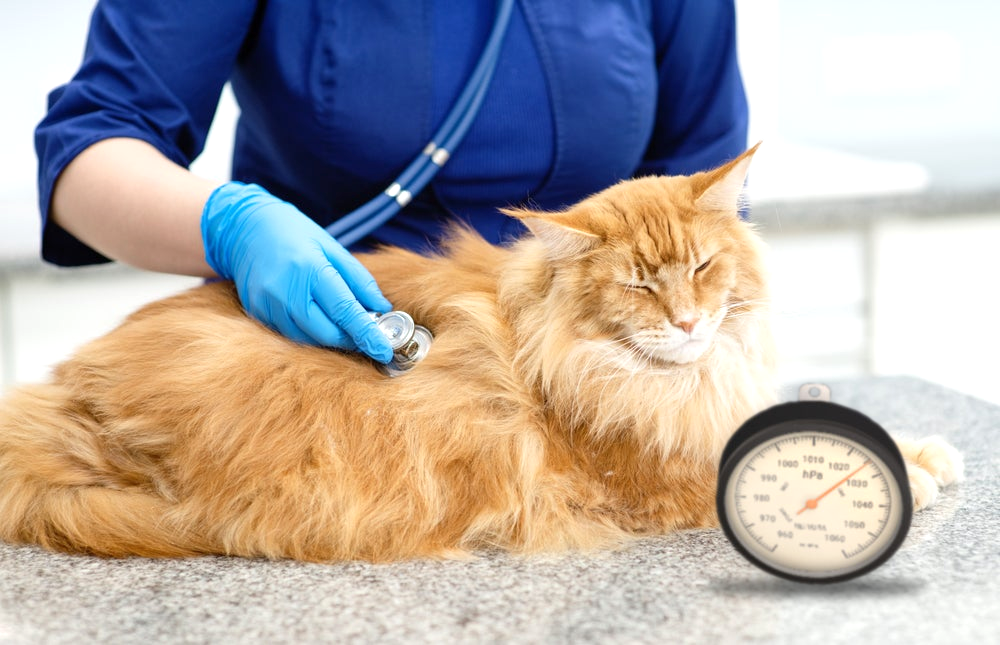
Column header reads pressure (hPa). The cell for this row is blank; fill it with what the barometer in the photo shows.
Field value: 1025 hPa
